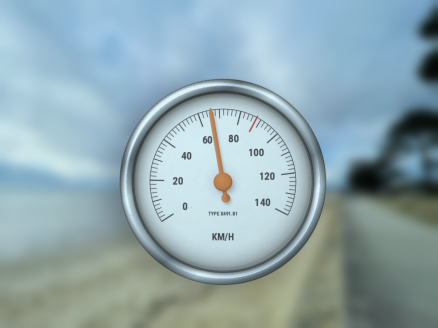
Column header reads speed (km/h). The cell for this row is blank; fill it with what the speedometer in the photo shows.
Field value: 66 km/h
